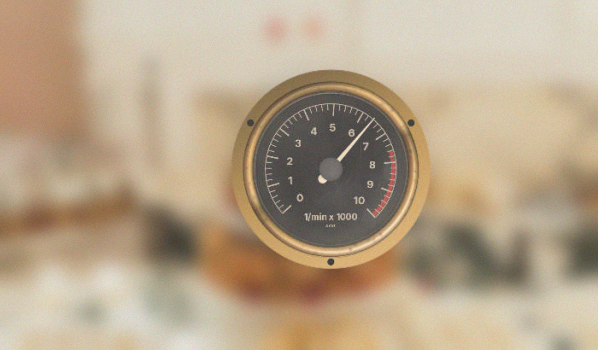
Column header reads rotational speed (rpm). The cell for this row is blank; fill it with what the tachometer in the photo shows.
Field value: 6400 rpm
